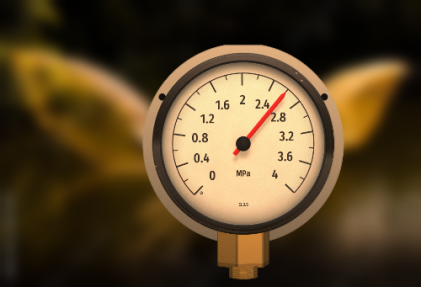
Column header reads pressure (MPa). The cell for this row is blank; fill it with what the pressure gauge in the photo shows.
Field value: 2.6 MPa
